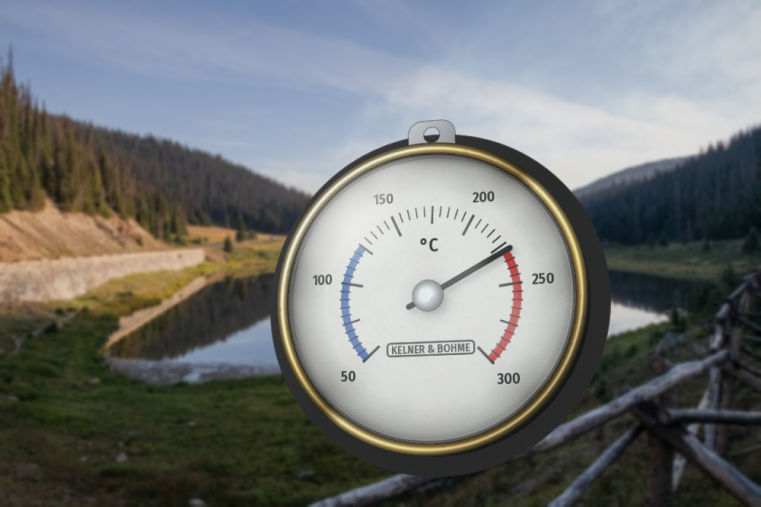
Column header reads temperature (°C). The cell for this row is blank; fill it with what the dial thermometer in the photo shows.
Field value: 230 °C
